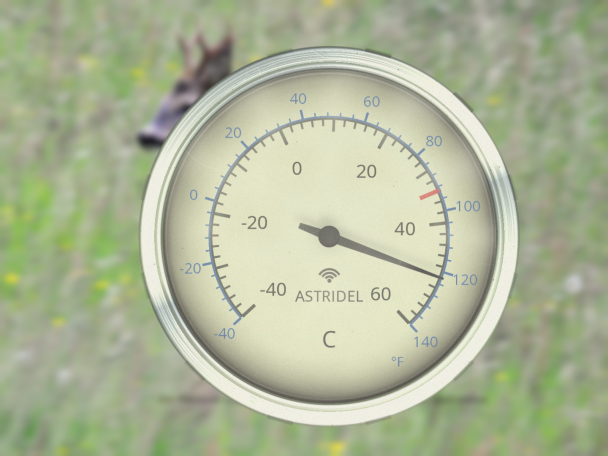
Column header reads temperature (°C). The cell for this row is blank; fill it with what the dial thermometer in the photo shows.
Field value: 50 °C
